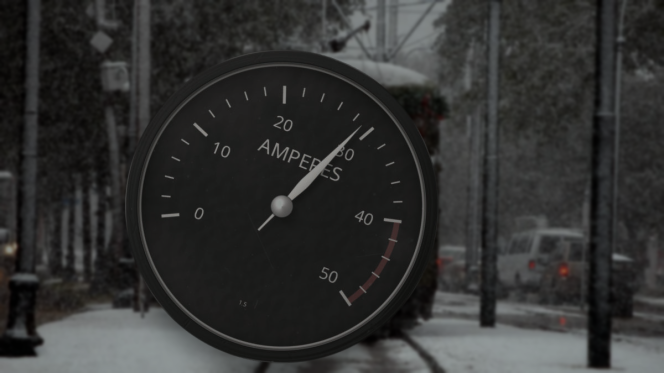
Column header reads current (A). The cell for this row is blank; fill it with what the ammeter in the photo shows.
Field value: 29 A
